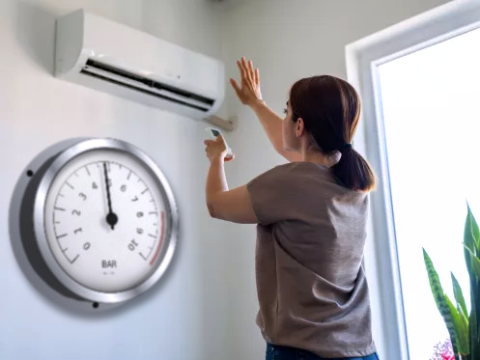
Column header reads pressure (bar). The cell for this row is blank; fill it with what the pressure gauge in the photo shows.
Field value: 4.75 bar
